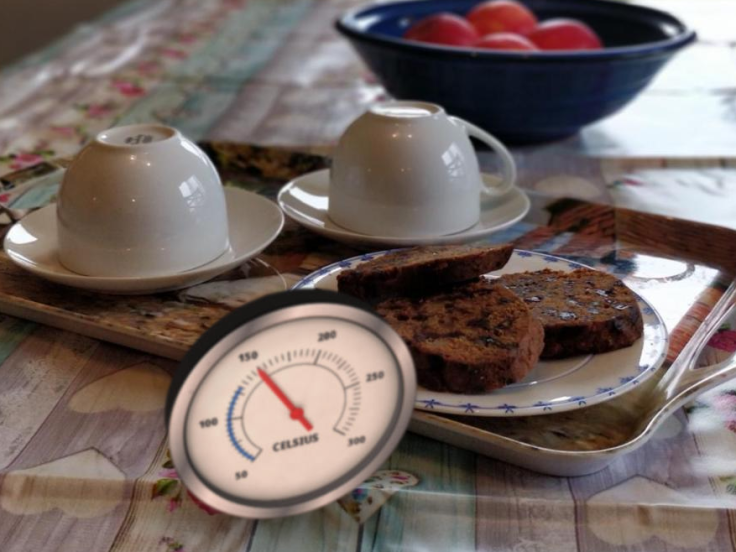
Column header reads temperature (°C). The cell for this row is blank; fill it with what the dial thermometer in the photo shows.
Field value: 150 °C
